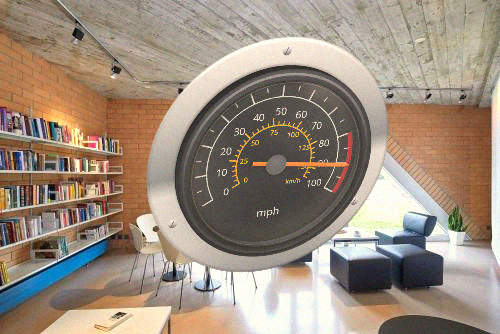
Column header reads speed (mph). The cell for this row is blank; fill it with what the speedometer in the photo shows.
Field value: 90 mph
